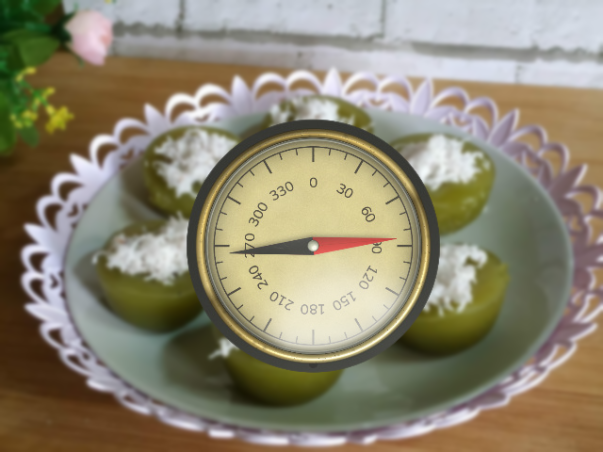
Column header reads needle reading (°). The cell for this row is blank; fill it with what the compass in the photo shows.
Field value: 85 °
